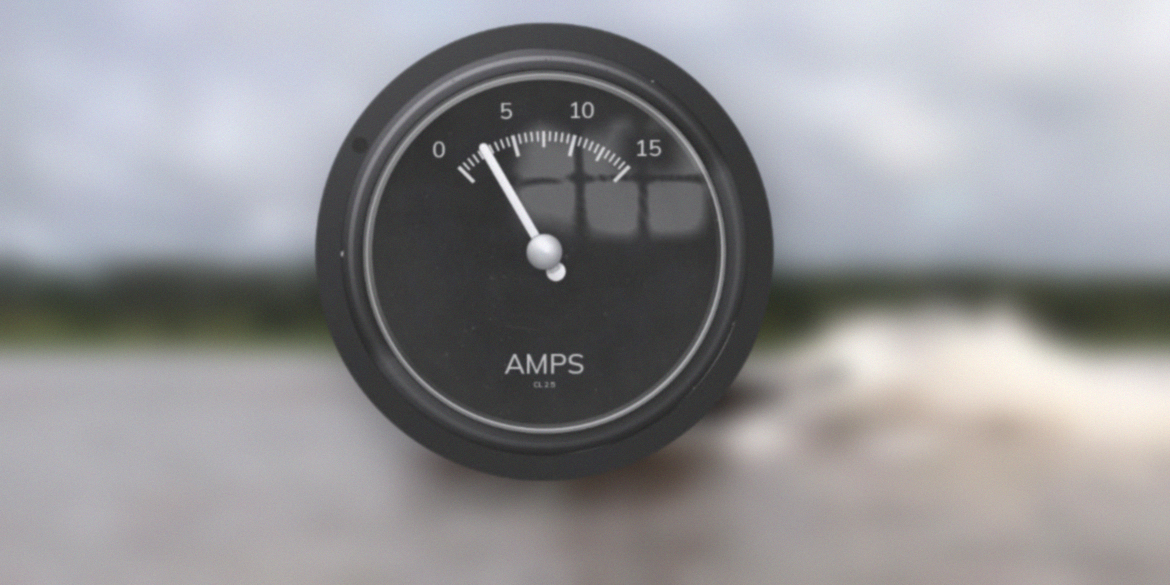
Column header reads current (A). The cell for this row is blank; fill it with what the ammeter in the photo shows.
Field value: 2.5 A
